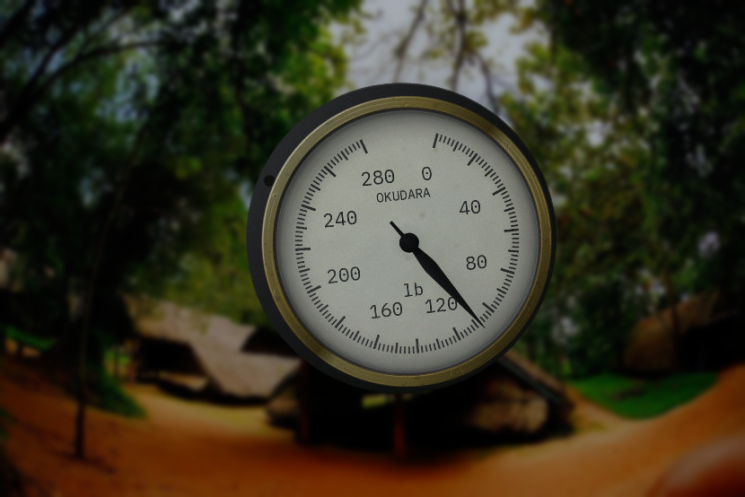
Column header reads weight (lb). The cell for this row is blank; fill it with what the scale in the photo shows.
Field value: 108 lb
